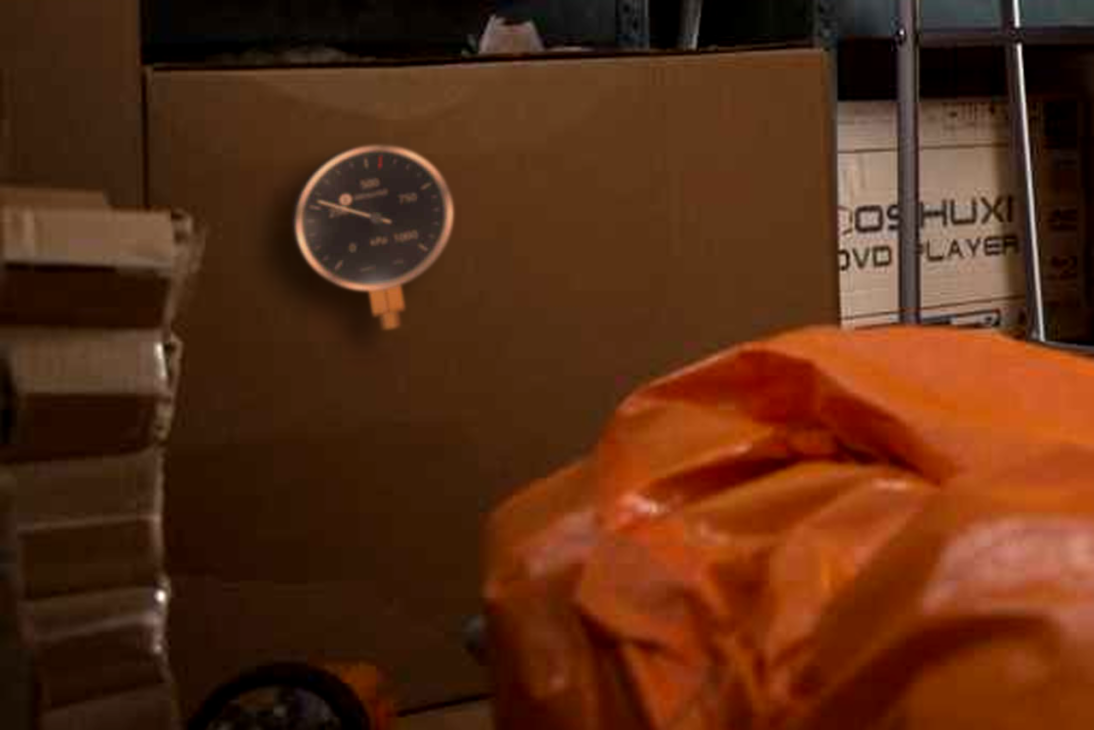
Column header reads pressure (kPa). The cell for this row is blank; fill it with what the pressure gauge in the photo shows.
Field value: 275 kPa
